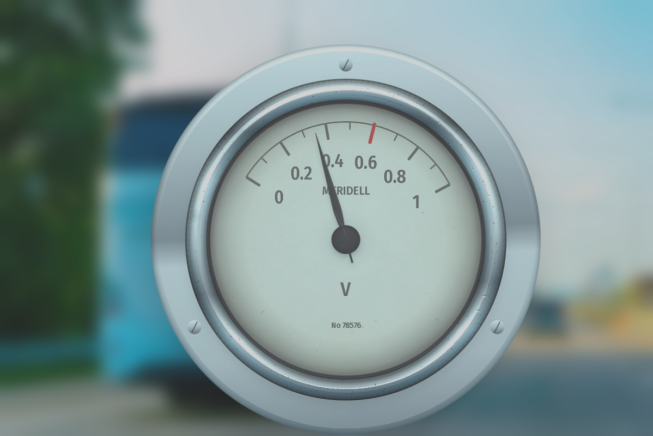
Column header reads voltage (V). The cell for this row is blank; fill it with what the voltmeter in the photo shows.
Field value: 0.35 V
